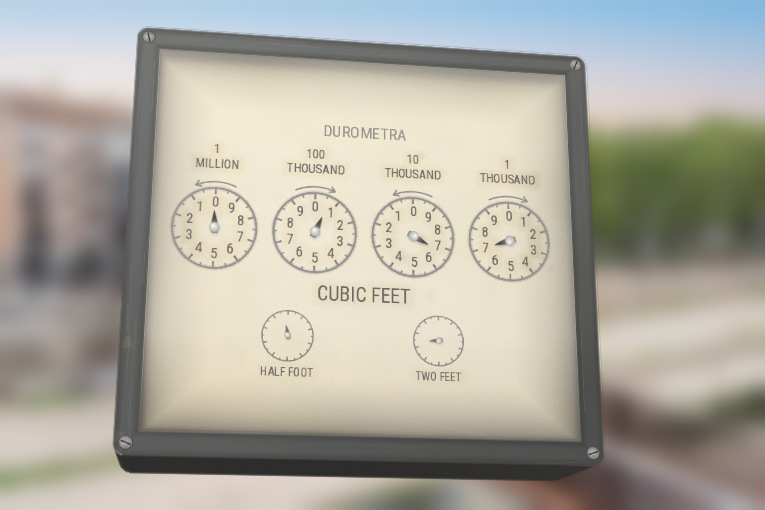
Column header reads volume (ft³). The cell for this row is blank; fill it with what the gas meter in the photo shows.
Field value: 6700 ft³
